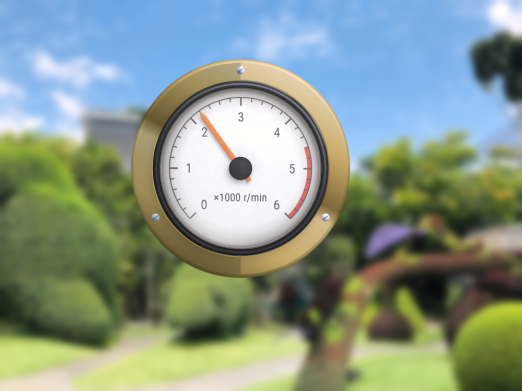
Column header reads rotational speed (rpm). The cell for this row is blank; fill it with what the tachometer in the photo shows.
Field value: 2200 rpm
